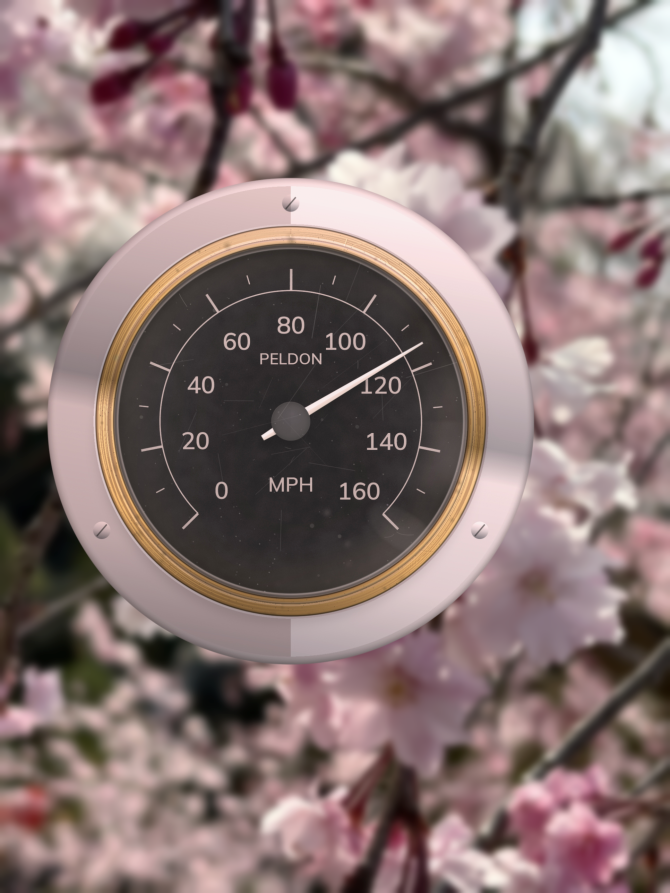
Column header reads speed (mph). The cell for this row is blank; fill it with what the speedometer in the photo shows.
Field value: 115 mph
